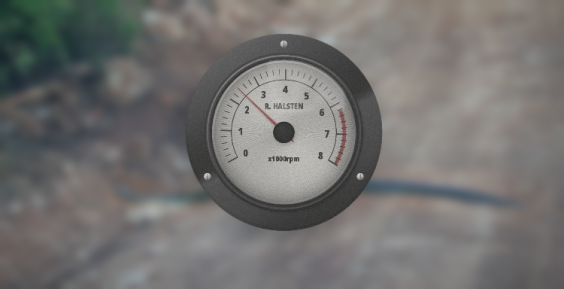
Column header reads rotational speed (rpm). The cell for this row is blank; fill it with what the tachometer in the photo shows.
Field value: 2400 rpm
